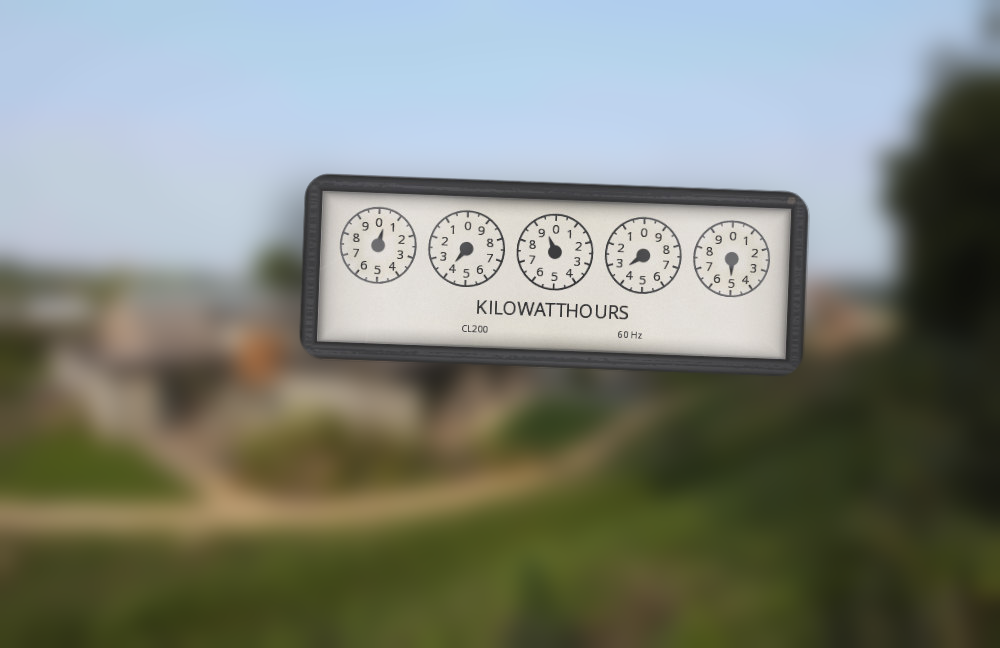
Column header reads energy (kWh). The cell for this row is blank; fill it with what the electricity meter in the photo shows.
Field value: 3935 kWh
